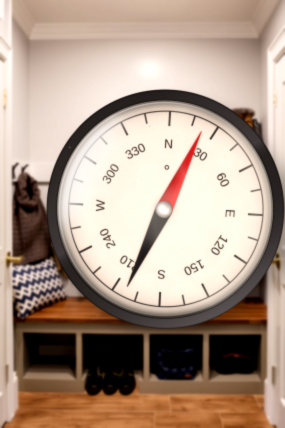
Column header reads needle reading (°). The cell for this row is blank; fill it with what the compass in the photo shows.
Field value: 22.5 °
